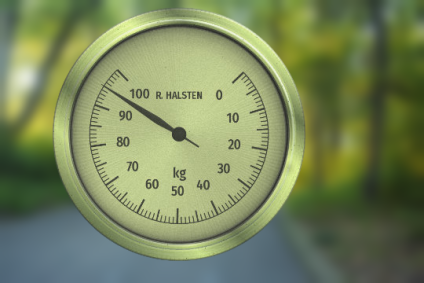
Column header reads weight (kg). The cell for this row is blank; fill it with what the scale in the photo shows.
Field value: 95 kg
